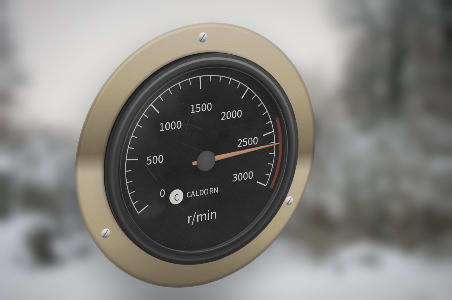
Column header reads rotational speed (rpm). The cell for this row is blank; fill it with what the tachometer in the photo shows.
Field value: 2600 rpm
